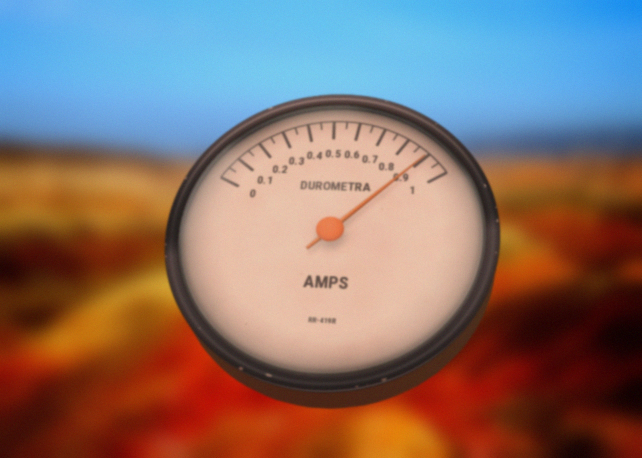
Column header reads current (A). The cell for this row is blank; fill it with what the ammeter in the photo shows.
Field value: 0.9 A
